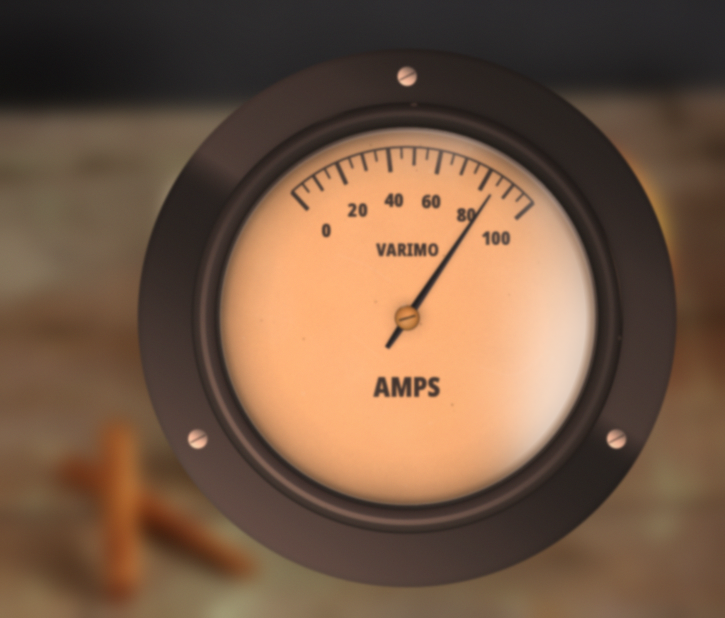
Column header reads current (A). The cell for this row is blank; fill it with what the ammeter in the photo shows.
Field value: 85 A
